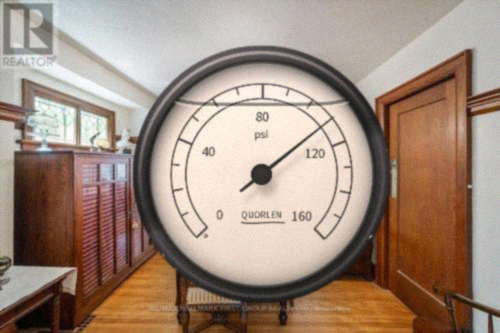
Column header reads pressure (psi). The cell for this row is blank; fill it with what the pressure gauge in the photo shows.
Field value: 110 psi
